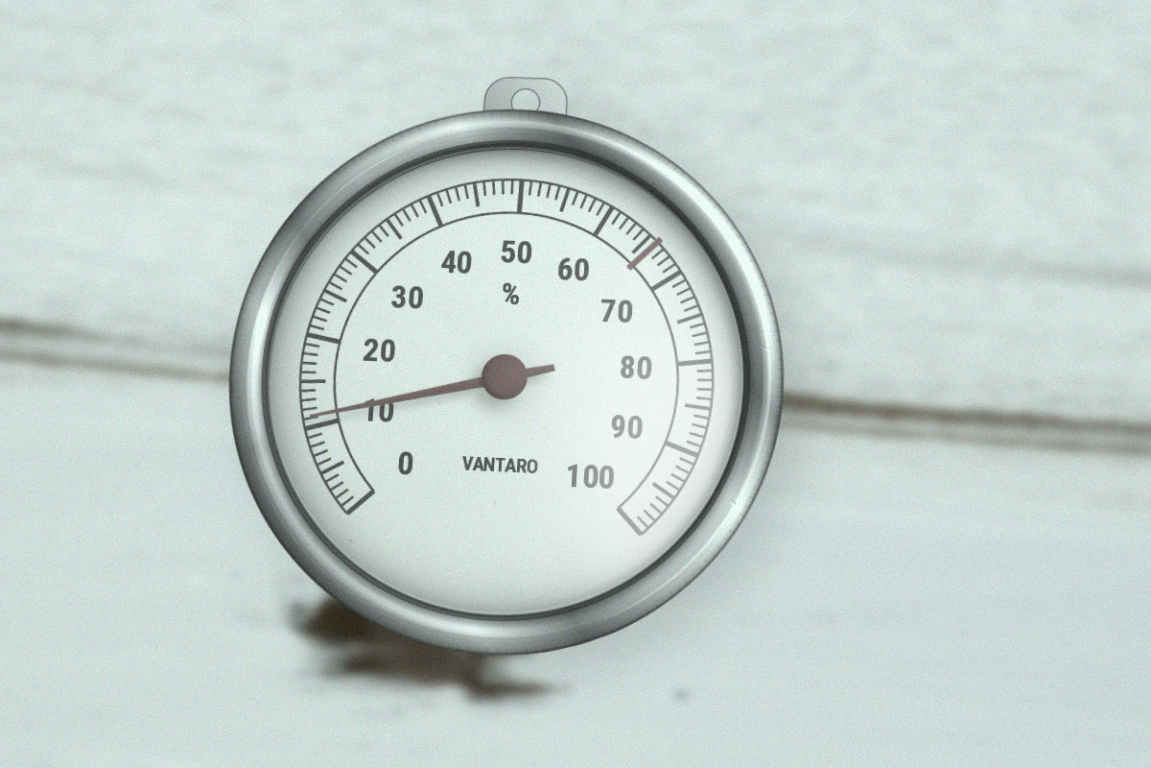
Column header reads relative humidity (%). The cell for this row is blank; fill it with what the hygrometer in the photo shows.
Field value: 11 %
